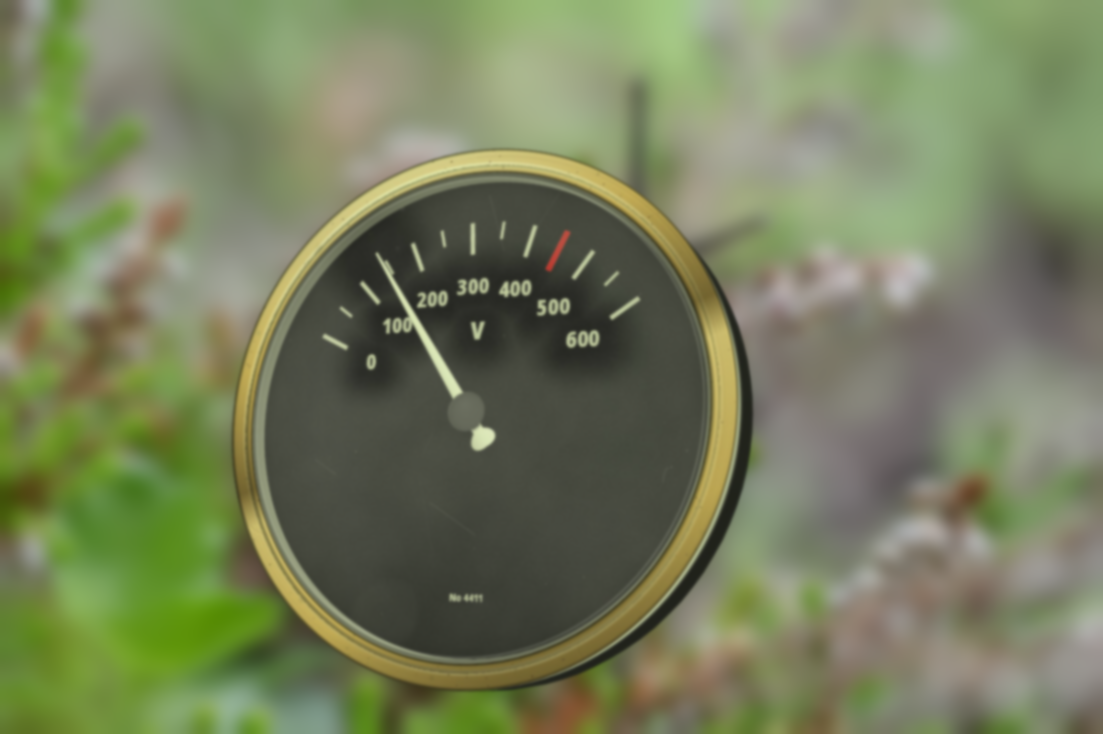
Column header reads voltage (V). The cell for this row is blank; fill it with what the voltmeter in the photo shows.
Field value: 150 V
